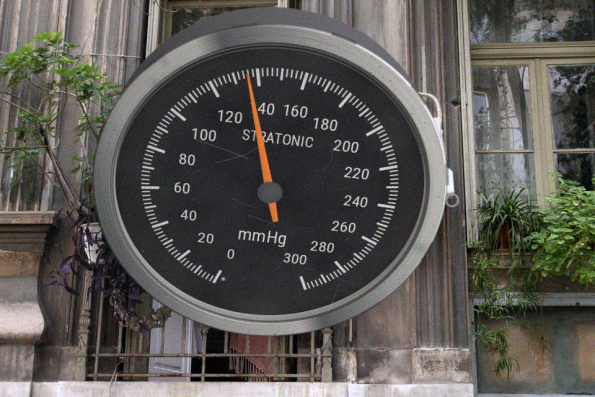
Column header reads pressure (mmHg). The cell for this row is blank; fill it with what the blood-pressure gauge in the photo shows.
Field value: 136 mmHg
